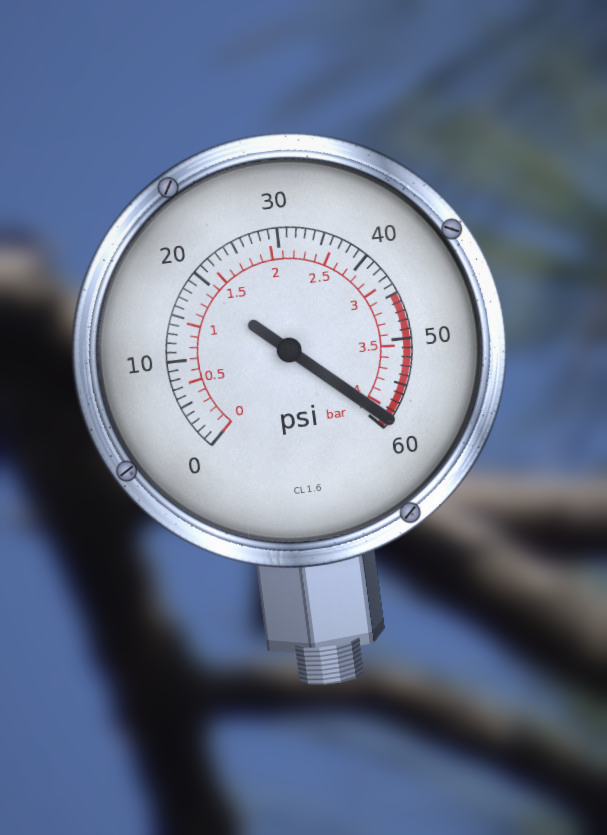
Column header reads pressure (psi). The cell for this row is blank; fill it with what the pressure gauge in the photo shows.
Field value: 59 psi
